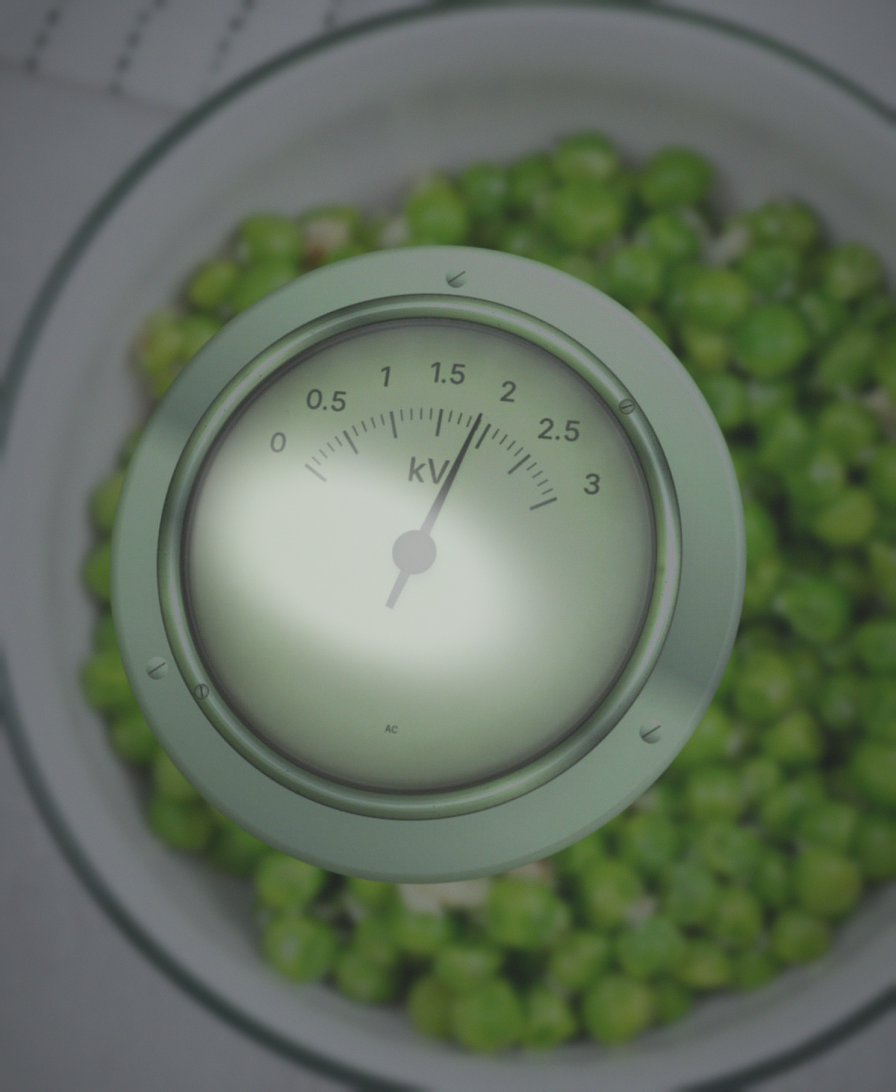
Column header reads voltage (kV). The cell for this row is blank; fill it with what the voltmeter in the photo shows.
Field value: 1.9 kV
